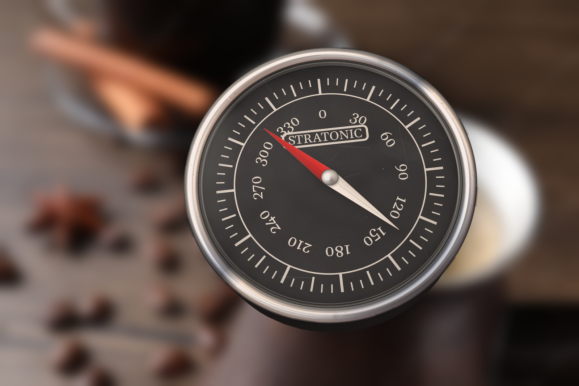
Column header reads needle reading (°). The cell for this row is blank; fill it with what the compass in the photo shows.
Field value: 315 °
